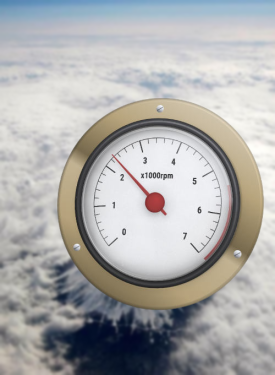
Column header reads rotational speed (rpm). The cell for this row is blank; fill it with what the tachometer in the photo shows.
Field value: 2300 rpm
